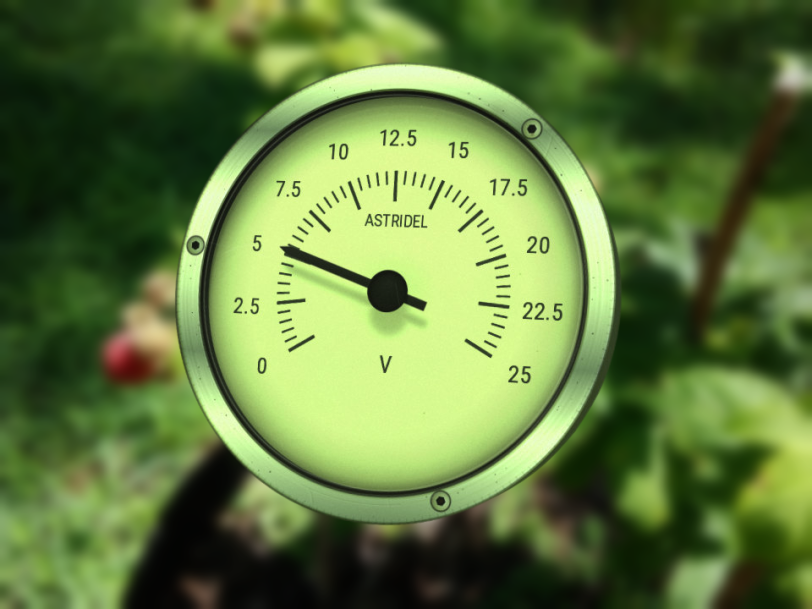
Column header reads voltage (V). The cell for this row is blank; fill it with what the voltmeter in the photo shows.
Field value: 5.25 V
